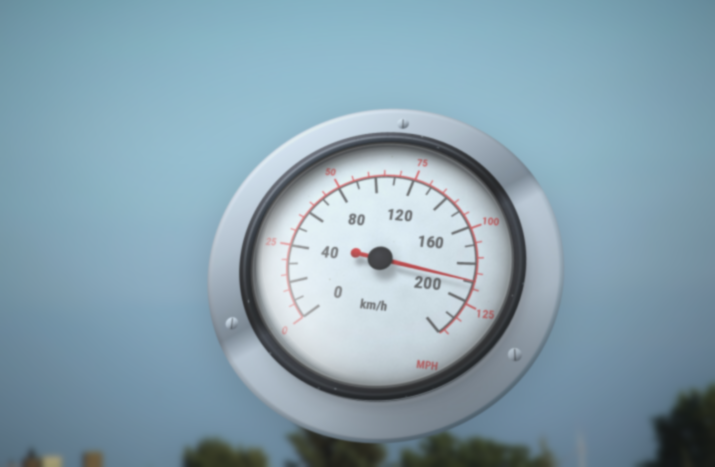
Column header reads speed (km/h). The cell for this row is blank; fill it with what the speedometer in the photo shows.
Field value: 190 km/h
